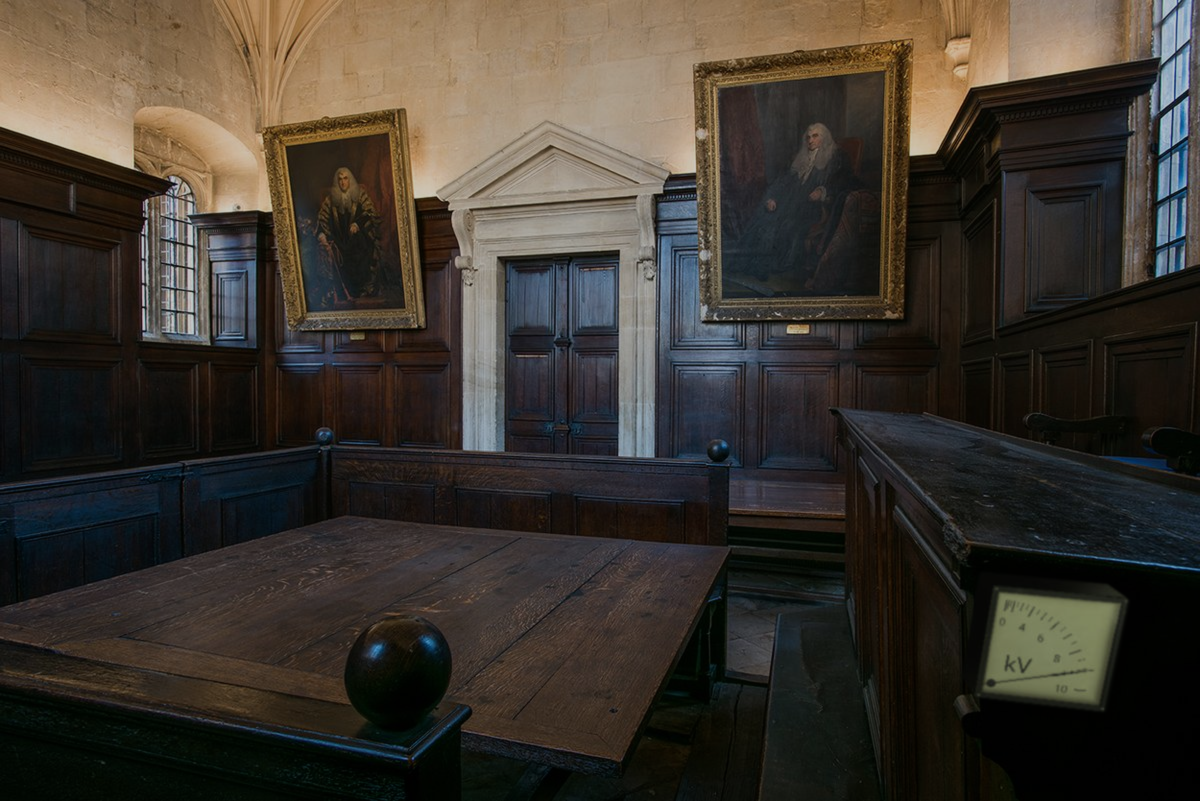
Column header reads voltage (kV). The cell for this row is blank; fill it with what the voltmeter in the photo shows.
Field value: 9 kV
